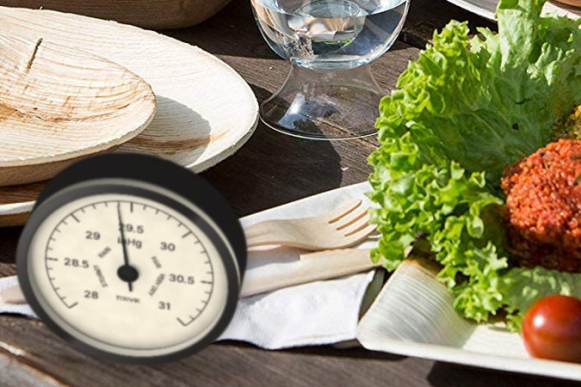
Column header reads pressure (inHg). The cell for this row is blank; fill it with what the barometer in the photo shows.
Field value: 29.4 inHg
